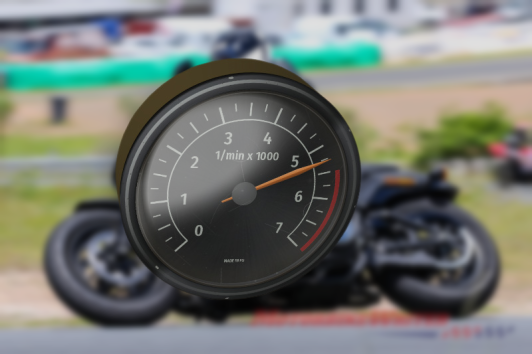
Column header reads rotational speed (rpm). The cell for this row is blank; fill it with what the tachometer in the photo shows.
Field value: 5250 rpm
